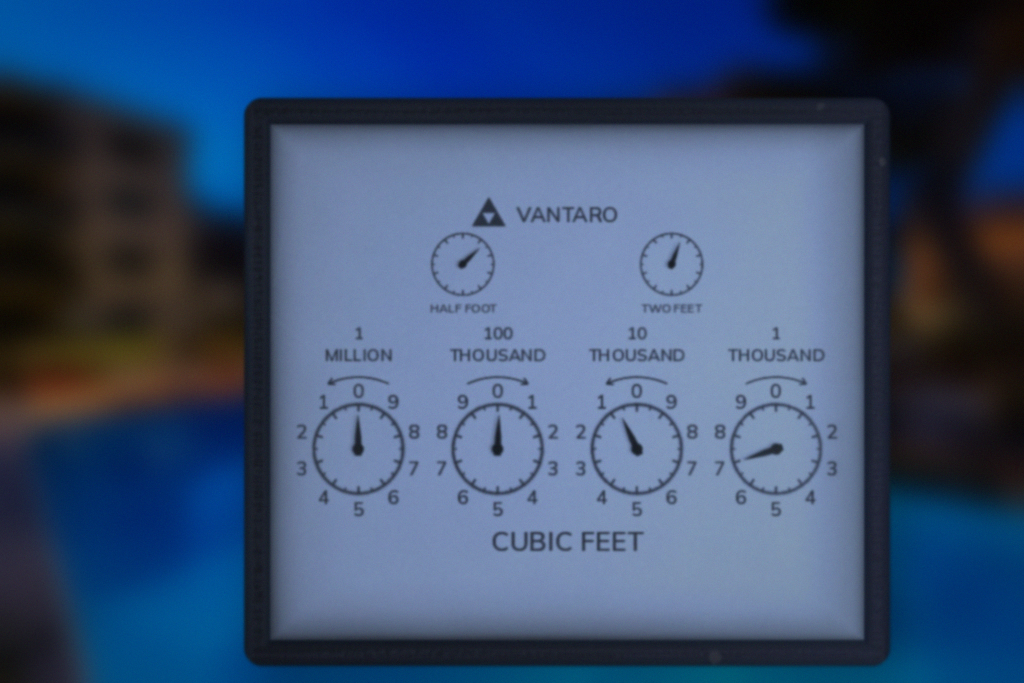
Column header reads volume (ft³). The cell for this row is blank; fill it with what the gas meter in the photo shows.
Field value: 700 ft³
